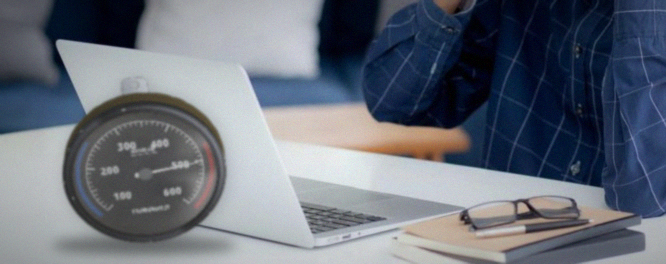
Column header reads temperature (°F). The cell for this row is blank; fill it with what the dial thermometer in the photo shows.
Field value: 500 °F
